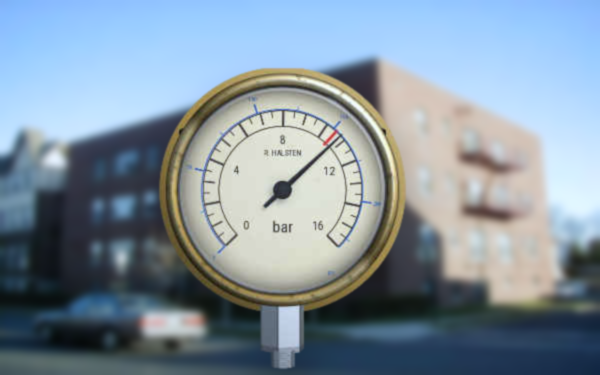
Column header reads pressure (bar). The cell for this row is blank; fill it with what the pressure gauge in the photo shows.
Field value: 10.75 bar
